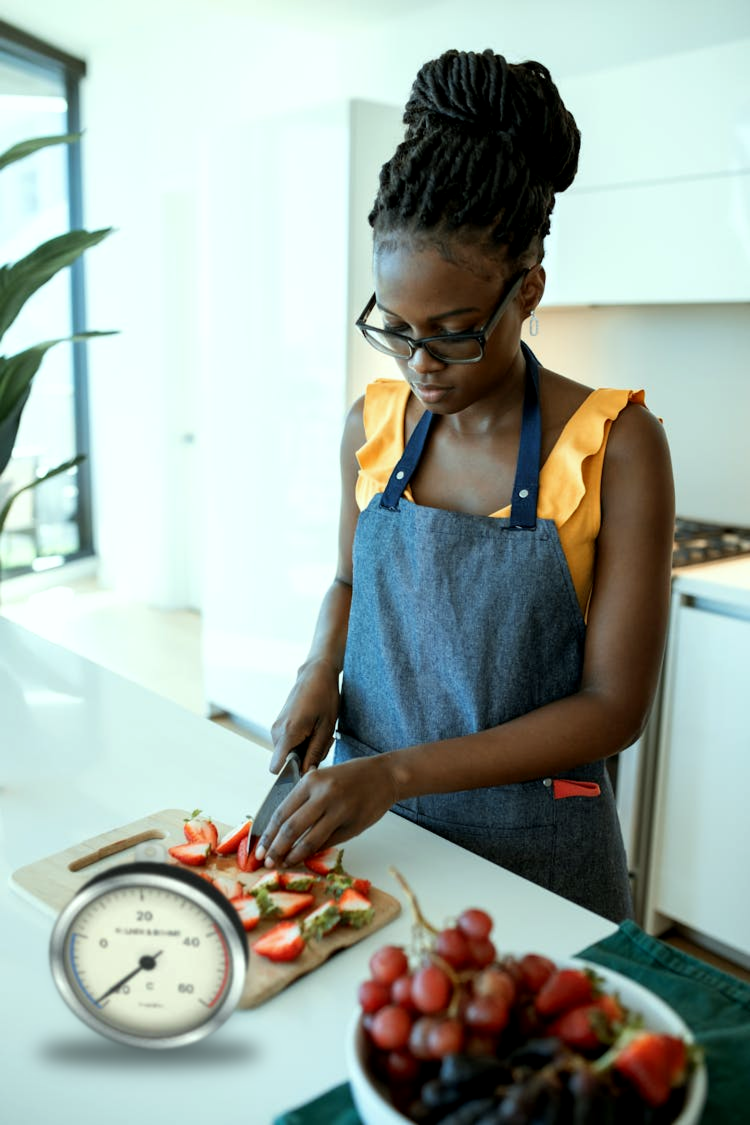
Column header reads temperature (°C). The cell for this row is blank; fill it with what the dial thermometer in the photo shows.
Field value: -18 °C
